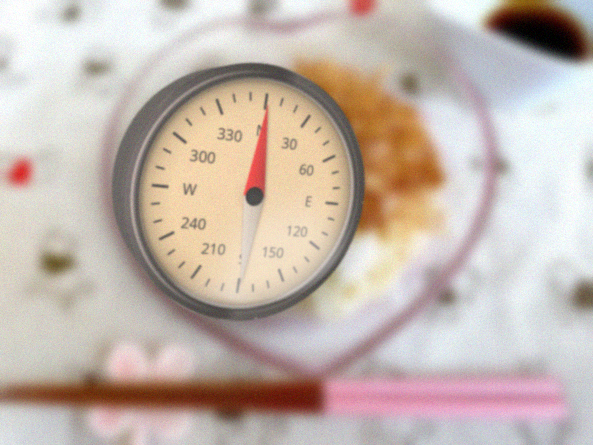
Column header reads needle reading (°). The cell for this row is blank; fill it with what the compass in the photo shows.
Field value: 0 °
